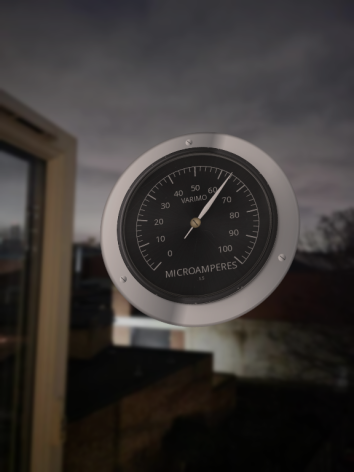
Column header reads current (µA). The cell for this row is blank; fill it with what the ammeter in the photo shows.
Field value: 64 µA
